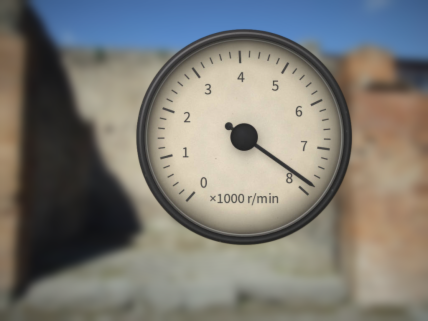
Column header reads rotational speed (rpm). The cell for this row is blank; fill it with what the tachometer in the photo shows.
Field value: 7800 rpm
